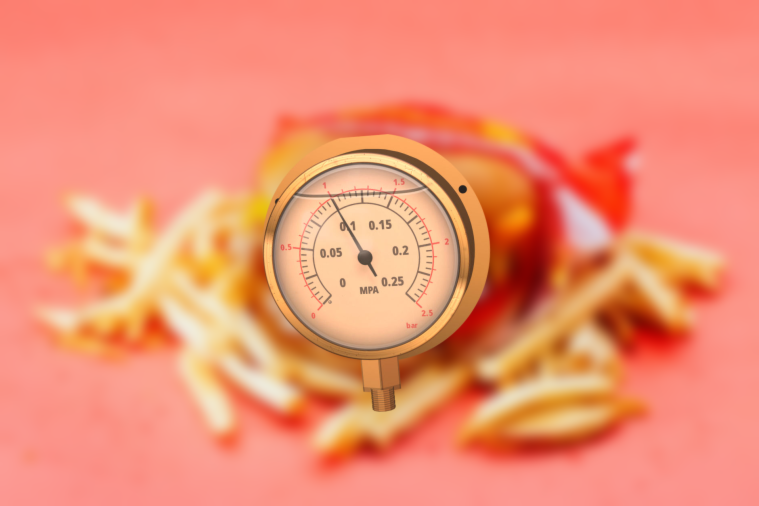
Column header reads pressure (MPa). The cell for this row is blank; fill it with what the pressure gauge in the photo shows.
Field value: 0.1 MPa
